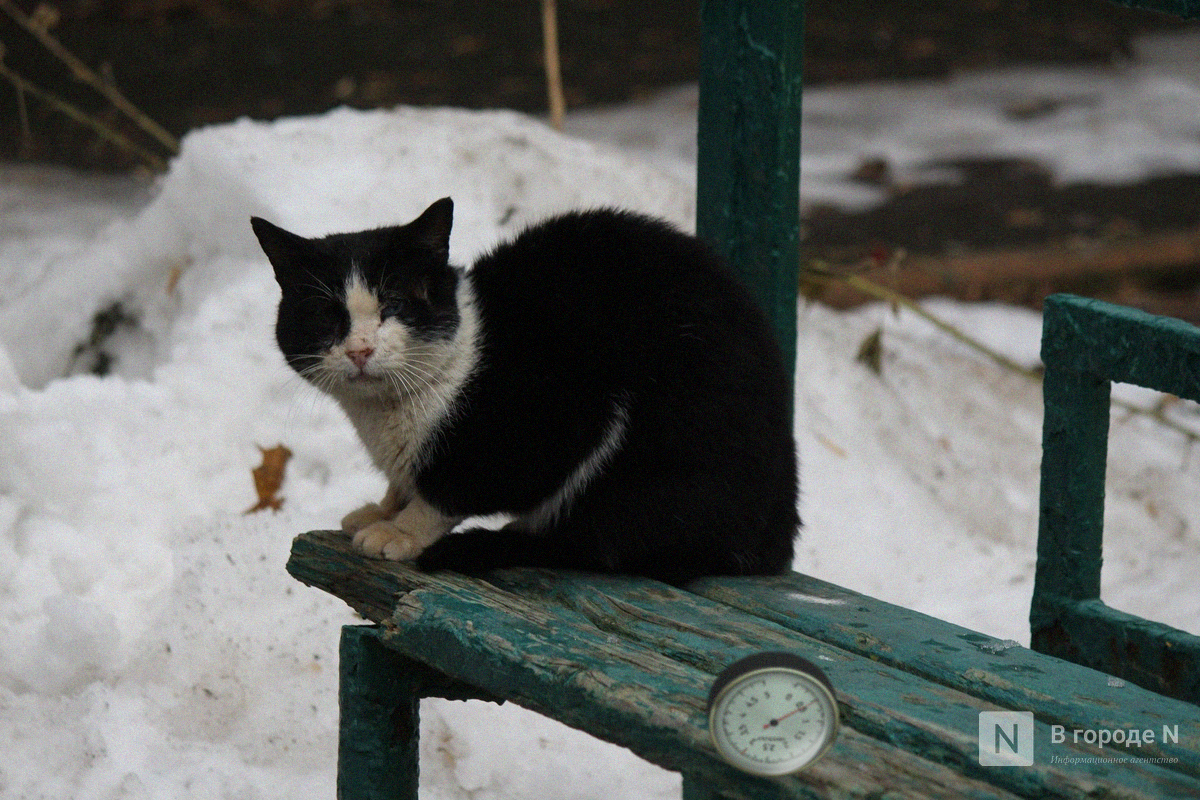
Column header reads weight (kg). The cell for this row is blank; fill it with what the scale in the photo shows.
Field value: 0.5 kg
